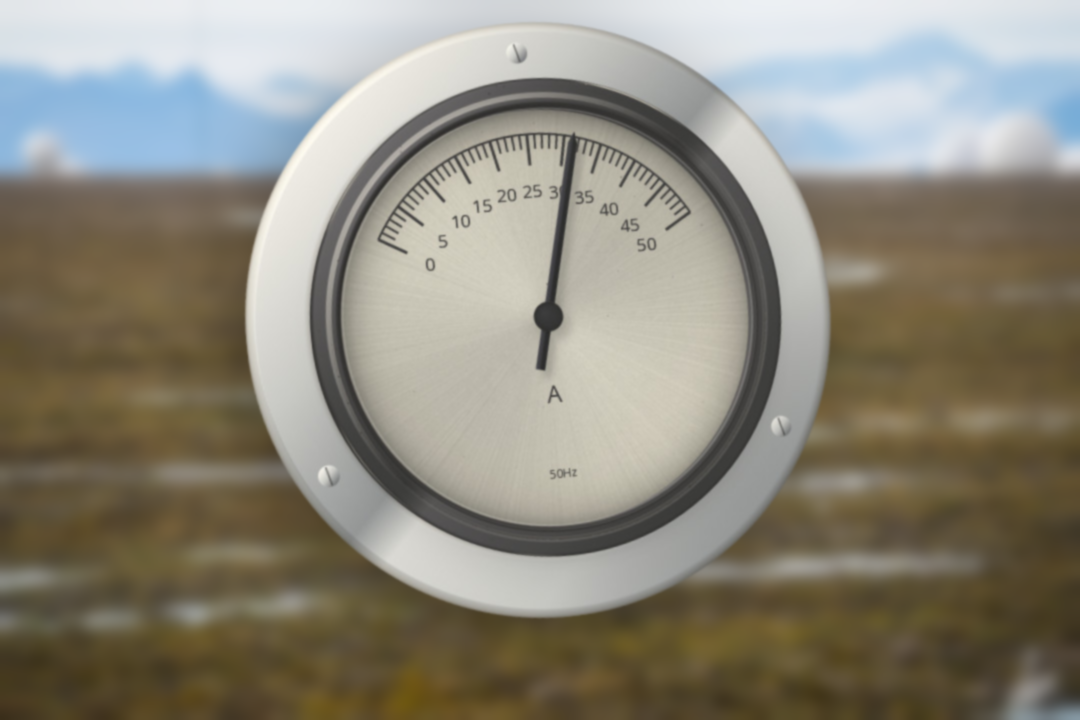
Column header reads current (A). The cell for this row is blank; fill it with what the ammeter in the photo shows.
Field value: 31 A
